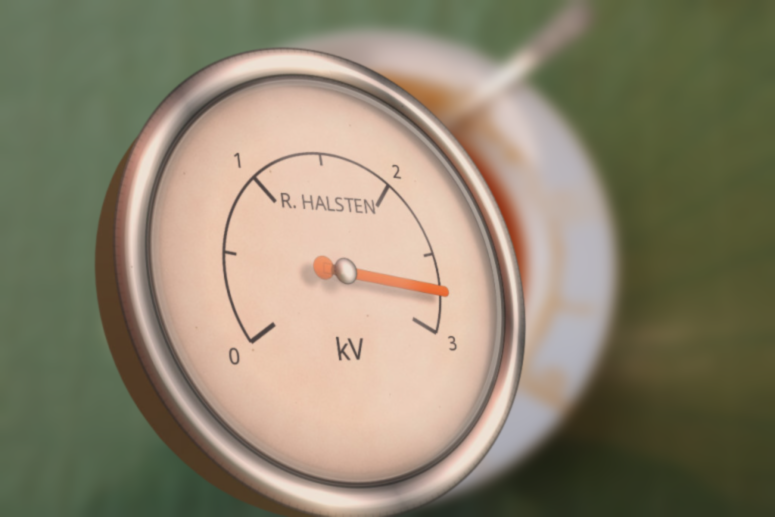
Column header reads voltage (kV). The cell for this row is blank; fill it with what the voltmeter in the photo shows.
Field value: 2.75 kV
